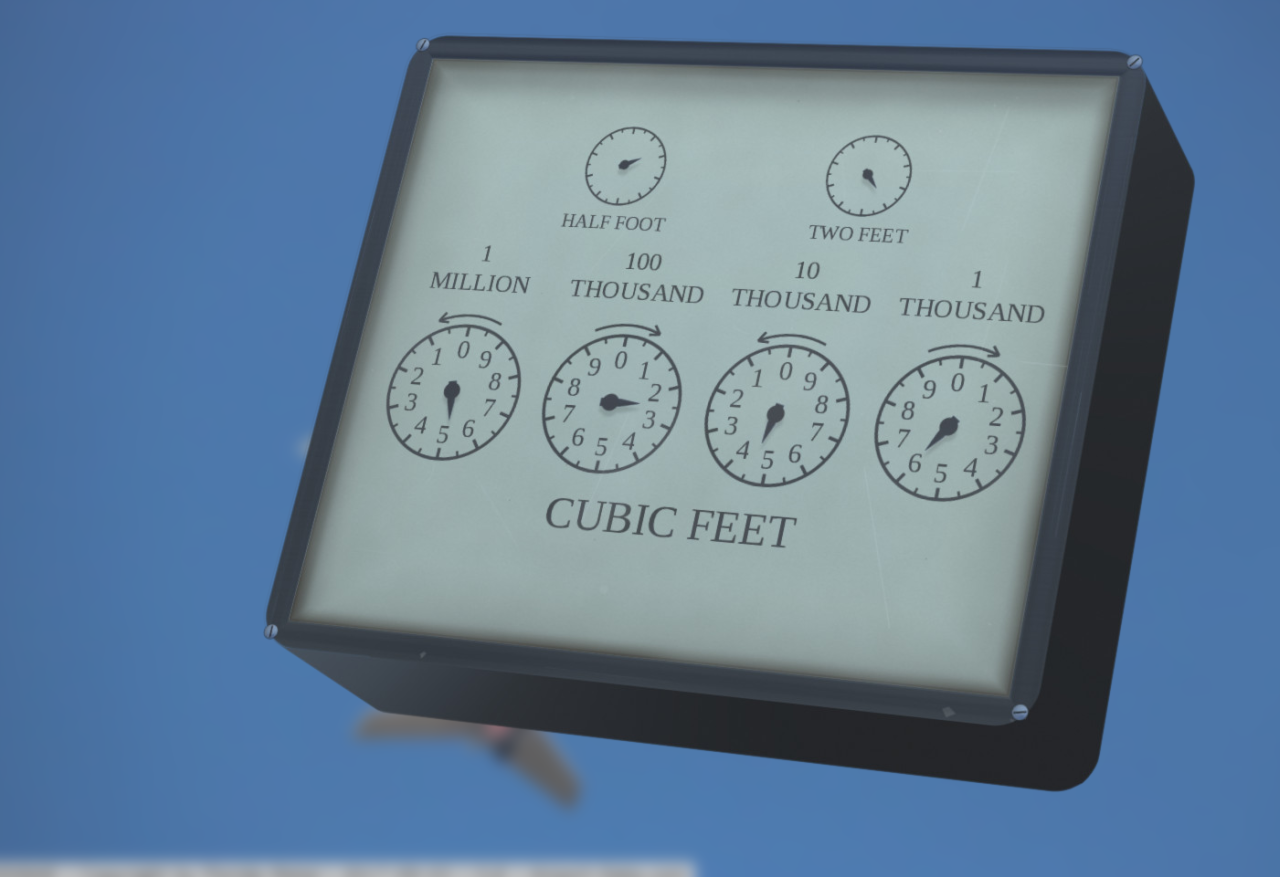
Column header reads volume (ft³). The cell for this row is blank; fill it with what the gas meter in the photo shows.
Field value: 524600 ft³
